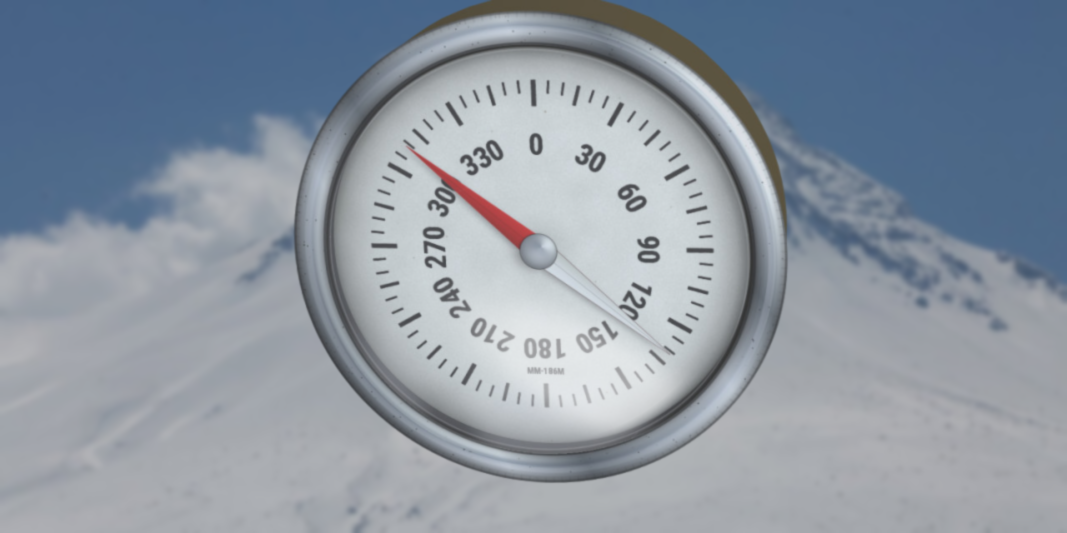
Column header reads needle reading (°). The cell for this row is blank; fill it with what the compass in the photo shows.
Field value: 310 °
